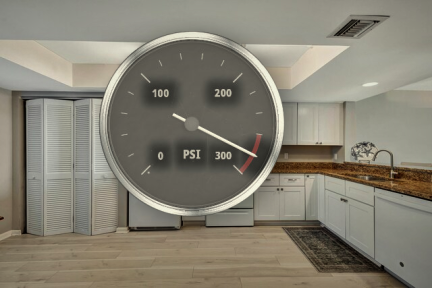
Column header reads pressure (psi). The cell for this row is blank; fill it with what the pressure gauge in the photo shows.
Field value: 280 psi
